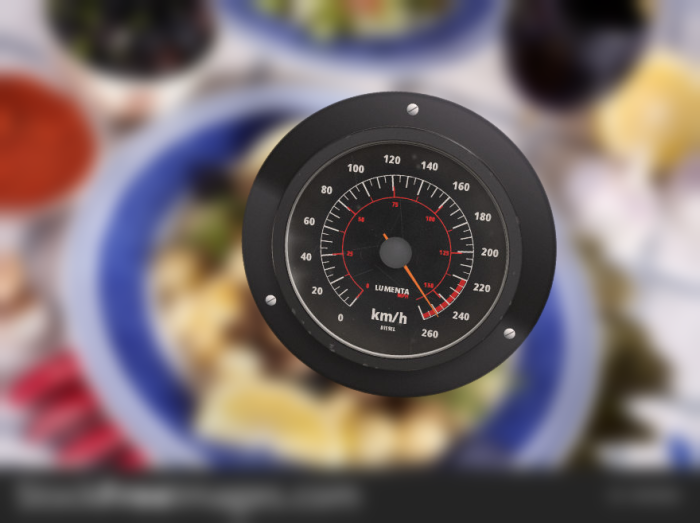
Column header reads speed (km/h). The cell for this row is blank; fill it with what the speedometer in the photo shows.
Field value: 250 km/h
